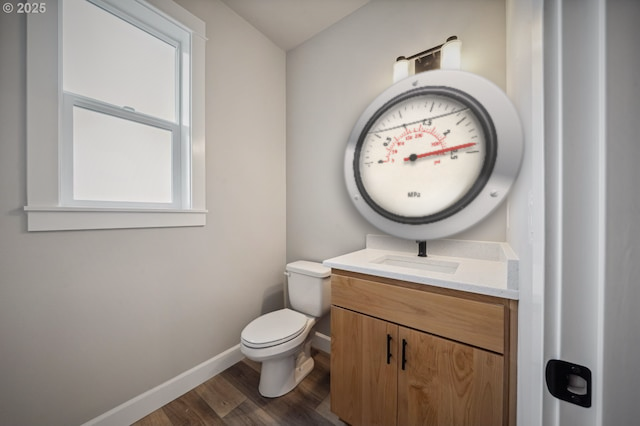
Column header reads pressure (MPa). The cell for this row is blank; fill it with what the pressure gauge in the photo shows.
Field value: 2.4 MPa
